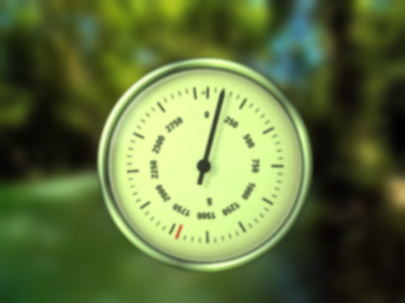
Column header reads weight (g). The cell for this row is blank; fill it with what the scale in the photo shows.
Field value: 100 g
